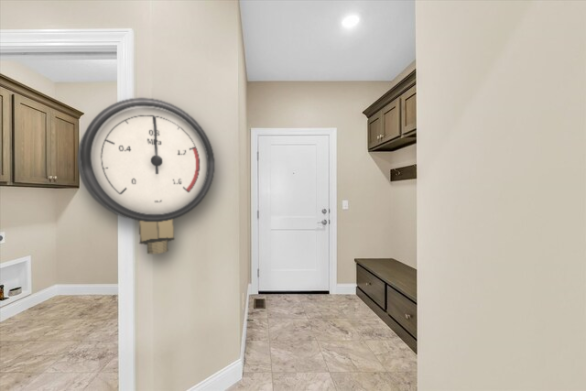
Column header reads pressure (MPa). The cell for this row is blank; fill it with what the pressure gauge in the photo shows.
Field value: 0.8 MPa
